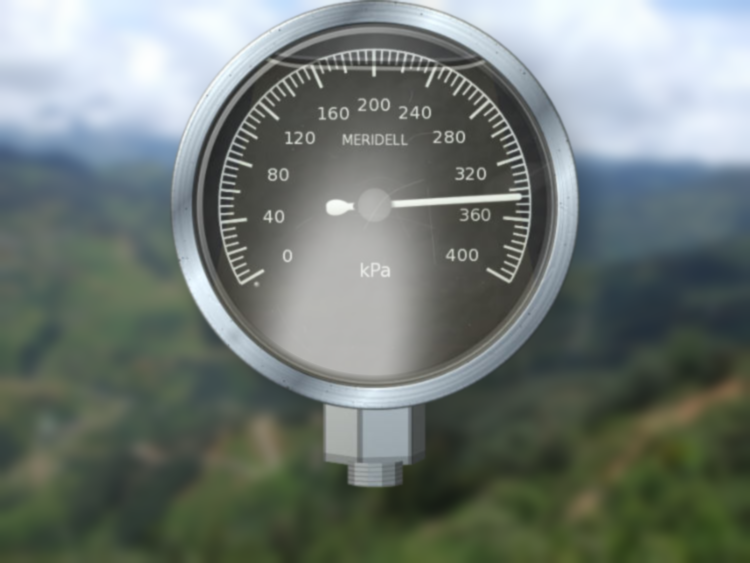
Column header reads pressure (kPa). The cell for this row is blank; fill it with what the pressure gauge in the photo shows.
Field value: 345 kPa
